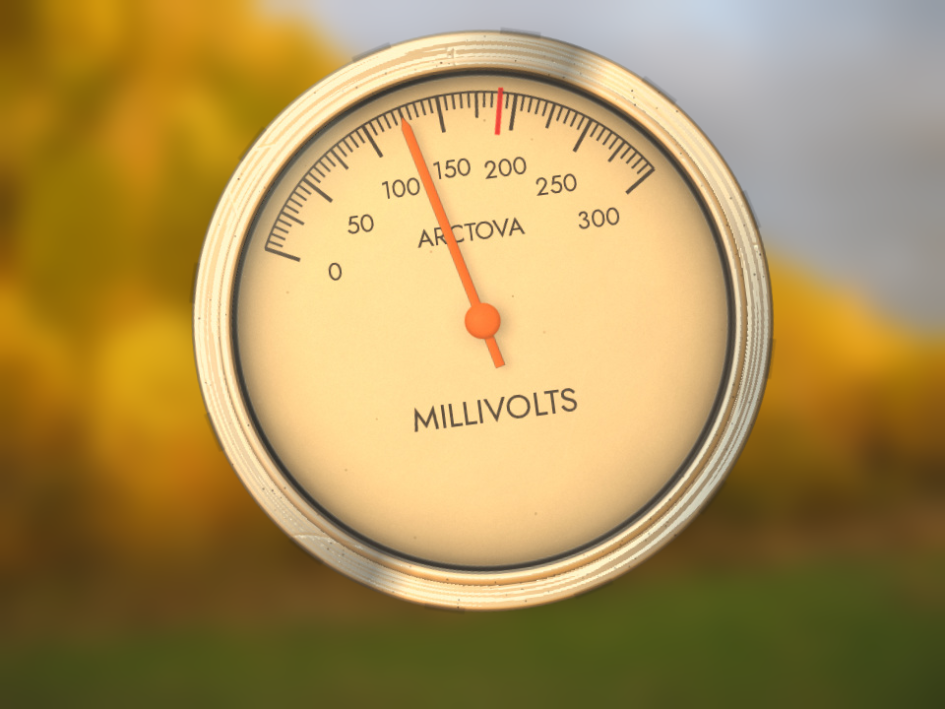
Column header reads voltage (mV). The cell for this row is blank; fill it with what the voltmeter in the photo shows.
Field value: 125 mV
